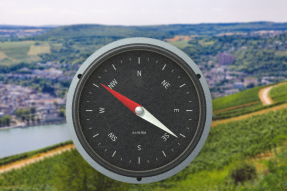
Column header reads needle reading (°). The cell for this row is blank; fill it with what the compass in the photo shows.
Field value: 305 °
